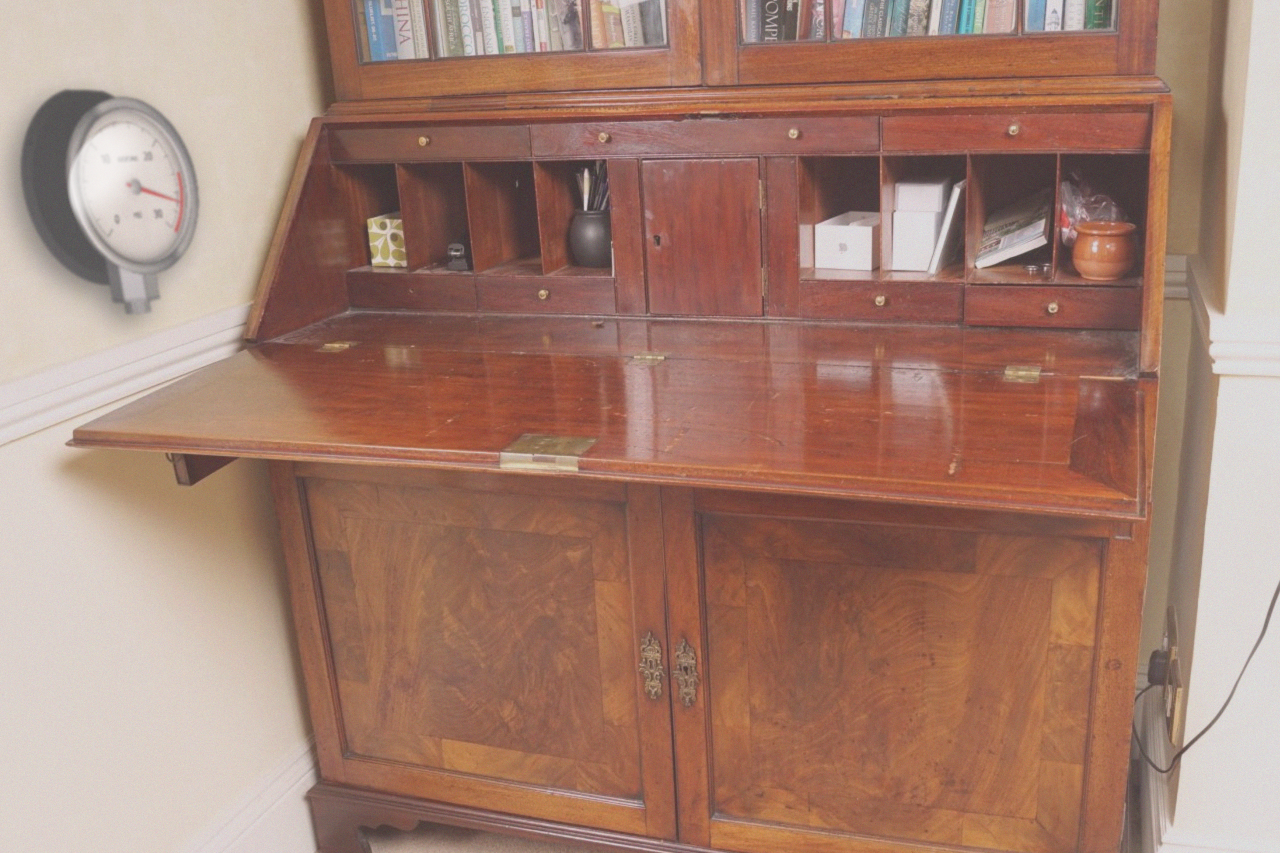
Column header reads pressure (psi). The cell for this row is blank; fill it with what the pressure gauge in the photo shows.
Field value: 27 psi
